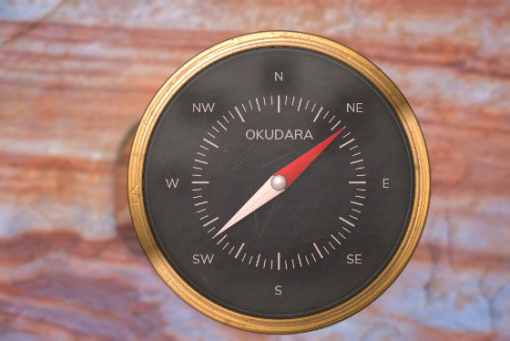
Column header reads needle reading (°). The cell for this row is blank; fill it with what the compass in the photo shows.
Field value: 50 °
